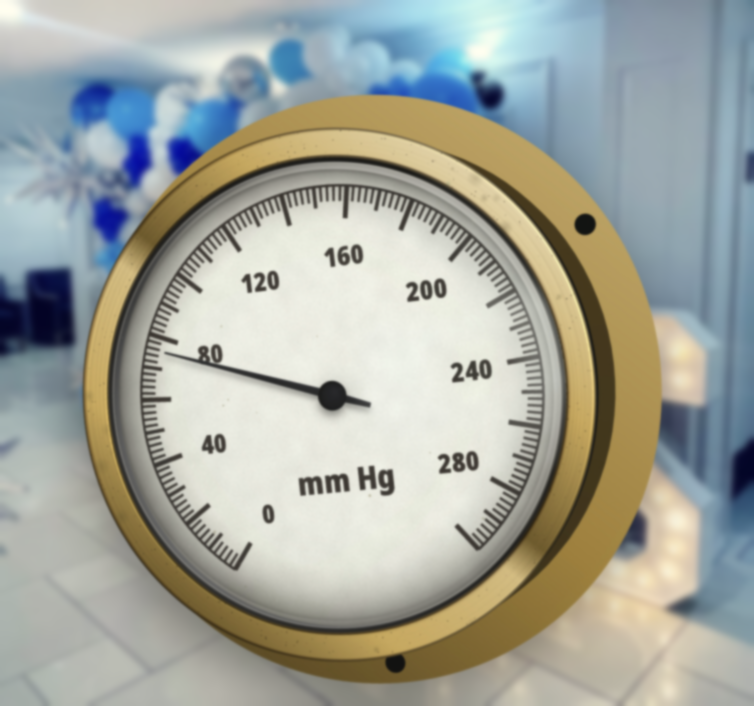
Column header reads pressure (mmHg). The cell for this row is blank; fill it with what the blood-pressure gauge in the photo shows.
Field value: 76 mmHg
